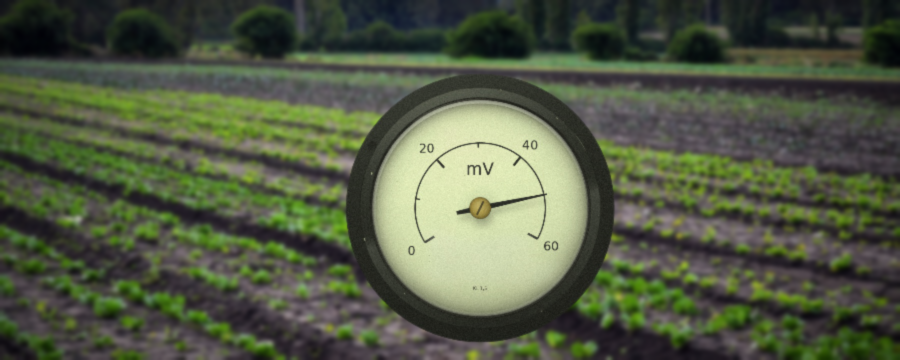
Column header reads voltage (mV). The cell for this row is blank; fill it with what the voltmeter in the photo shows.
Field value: 50 mV
